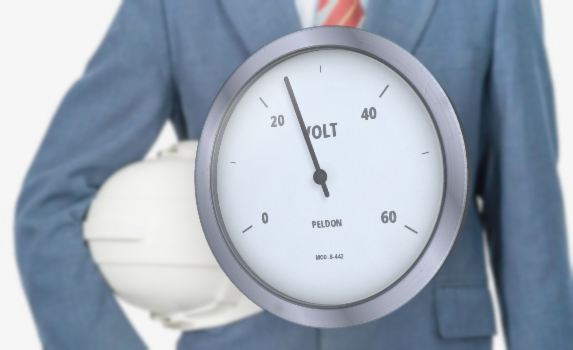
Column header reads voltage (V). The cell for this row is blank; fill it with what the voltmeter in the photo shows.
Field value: 25 V
